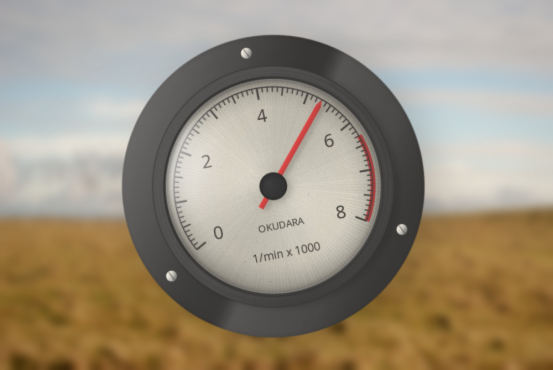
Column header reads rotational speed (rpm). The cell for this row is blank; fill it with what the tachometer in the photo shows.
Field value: 5300 rpm
